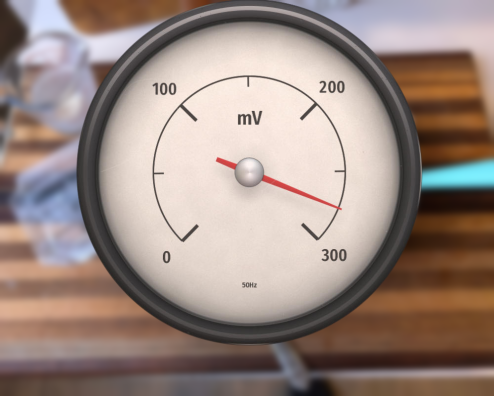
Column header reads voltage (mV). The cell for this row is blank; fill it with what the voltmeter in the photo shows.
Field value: 275 mV
